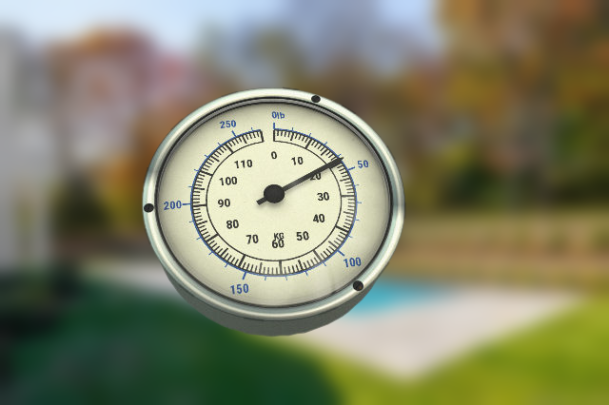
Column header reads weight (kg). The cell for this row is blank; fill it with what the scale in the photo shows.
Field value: 20 kg
